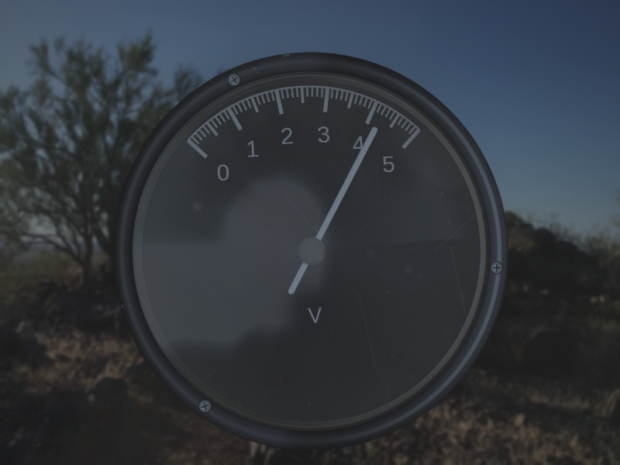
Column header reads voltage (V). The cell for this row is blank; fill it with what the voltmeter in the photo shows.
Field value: 4.2 V
